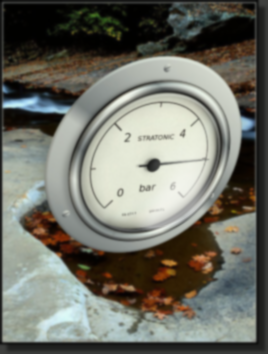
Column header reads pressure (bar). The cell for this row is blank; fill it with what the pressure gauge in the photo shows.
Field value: 5 bar
